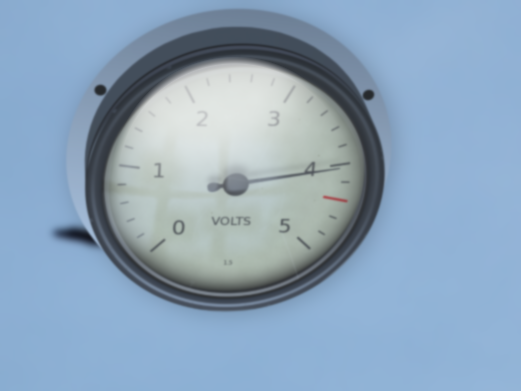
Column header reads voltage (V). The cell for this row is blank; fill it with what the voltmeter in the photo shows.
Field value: 4 V
